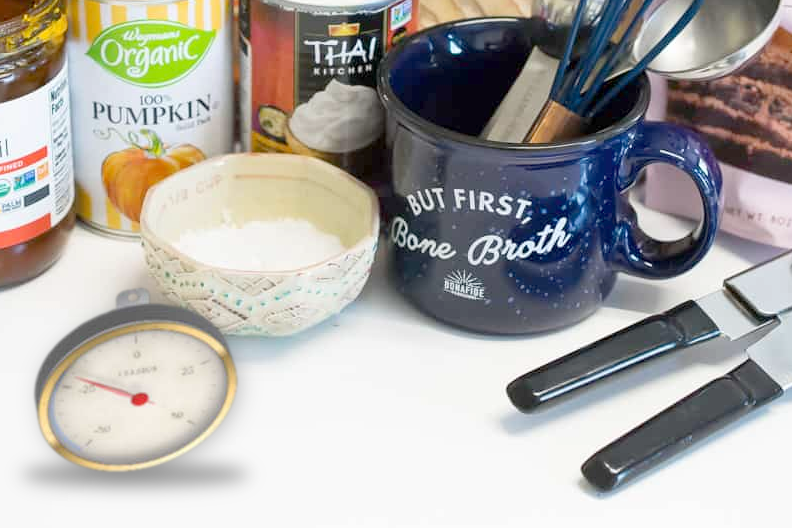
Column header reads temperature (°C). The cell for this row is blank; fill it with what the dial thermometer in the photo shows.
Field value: -20 °C
